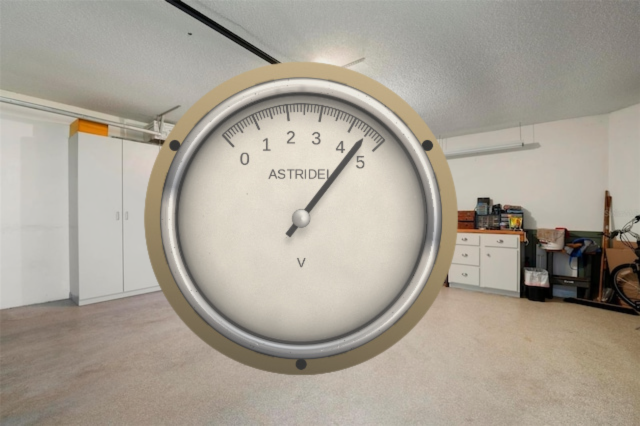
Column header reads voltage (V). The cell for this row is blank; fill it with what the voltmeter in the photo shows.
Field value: 4.5 V
